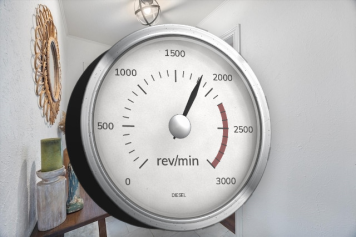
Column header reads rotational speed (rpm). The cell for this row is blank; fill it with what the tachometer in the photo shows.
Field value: 1800 rpm
